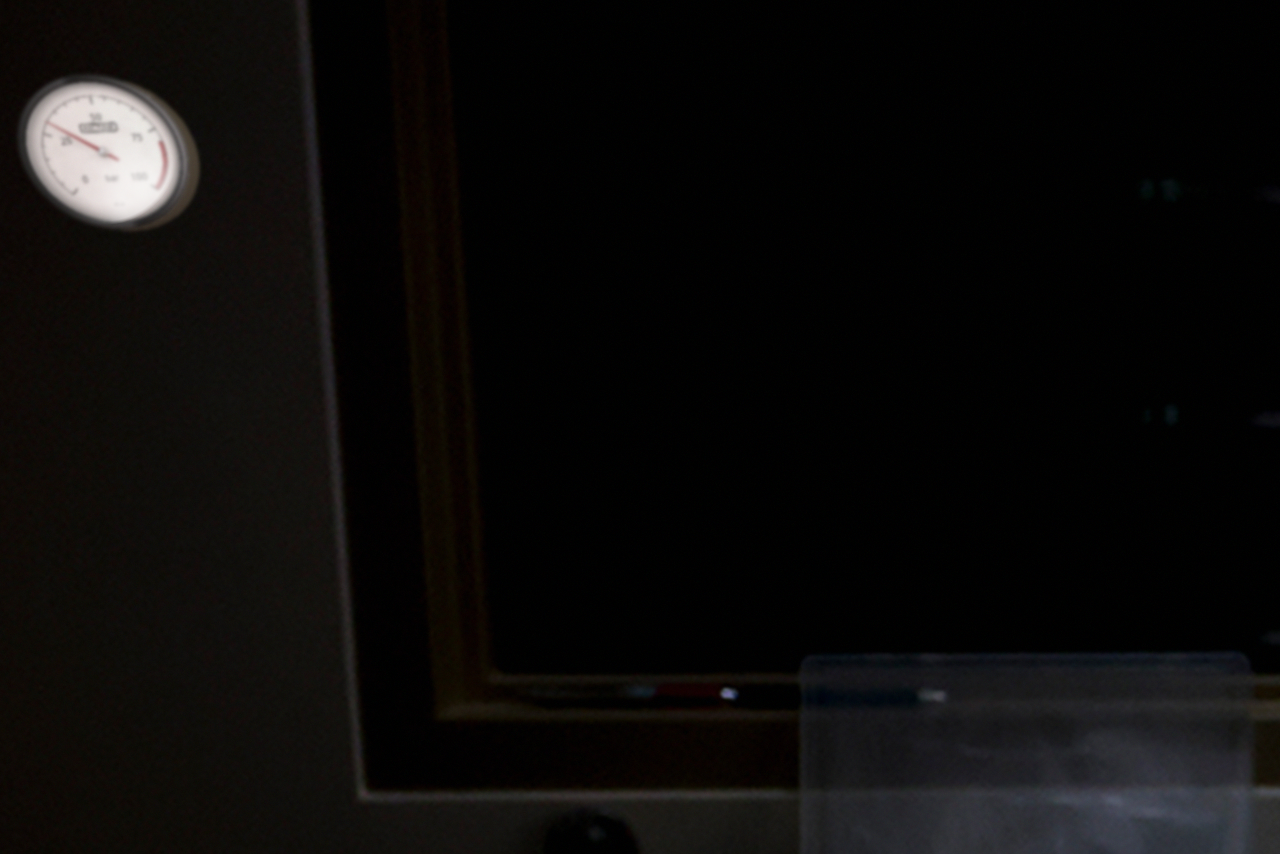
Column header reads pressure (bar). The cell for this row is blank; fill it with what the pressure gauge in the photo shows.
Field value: 30 bar
